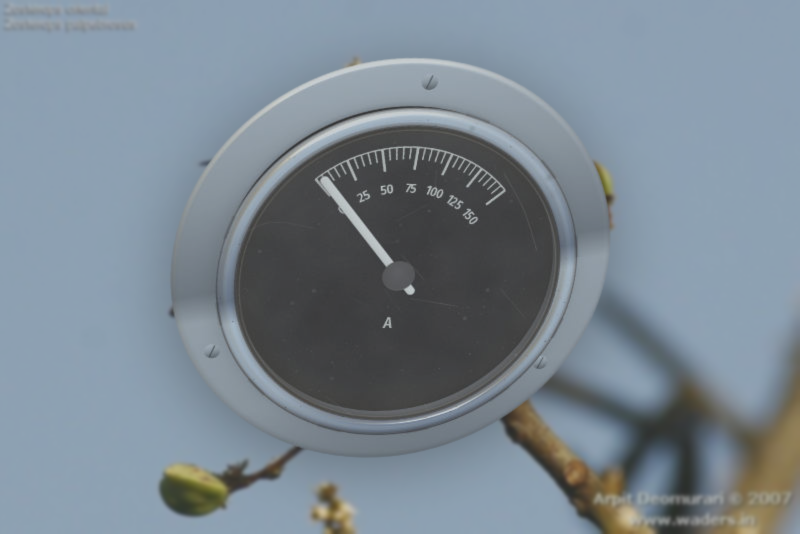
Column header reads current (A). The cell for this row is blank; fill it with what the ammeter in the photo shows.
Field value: 5 A
